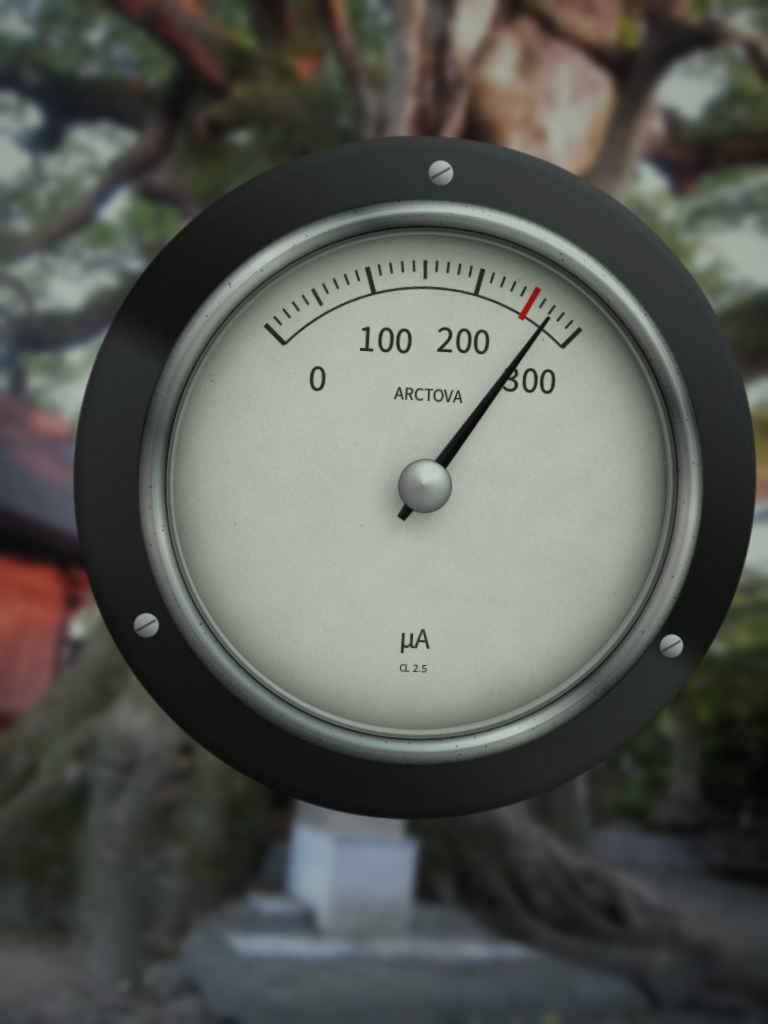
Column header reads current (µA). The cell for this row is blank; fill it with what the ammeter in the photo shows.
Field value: 270 µA
